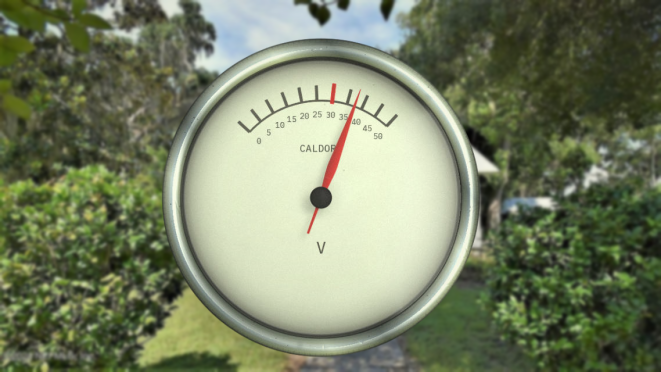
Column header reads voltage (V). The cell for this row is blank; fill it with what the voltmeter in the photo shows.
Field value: 37.5 V
